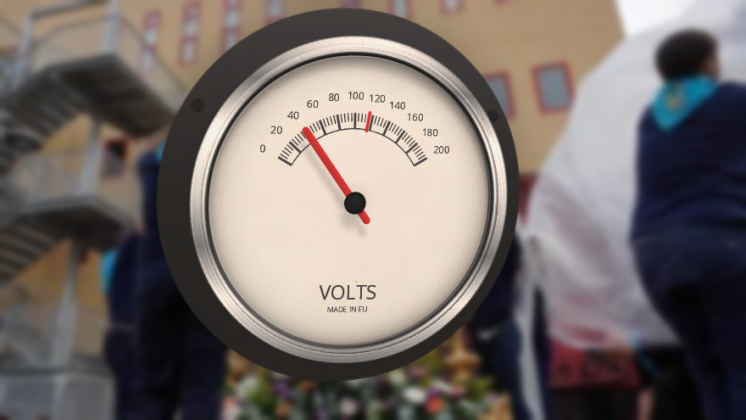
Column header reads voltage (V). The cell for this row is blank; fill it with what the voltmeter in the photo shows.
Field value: 40 V
